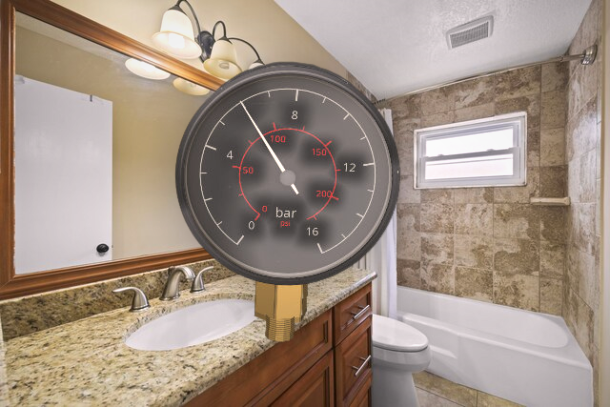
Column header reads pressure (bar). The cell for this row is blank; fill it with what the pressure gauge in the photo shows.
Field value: 6 bar
